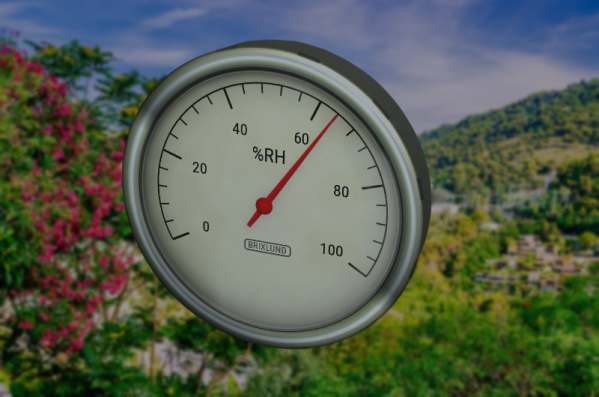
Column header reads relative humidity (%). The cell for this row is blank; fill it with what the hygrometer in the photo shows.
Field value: 64 %
